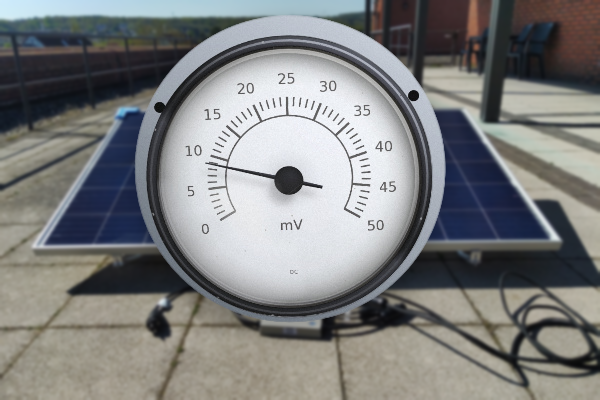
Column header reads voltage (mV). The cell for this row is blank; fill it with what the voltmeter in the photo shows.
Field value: 9 mV
